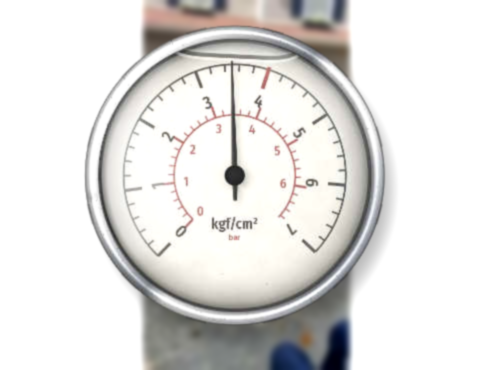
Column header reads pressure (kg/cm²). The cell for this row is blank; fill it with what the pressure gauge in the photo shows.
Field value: 3.5 kg/cm²
